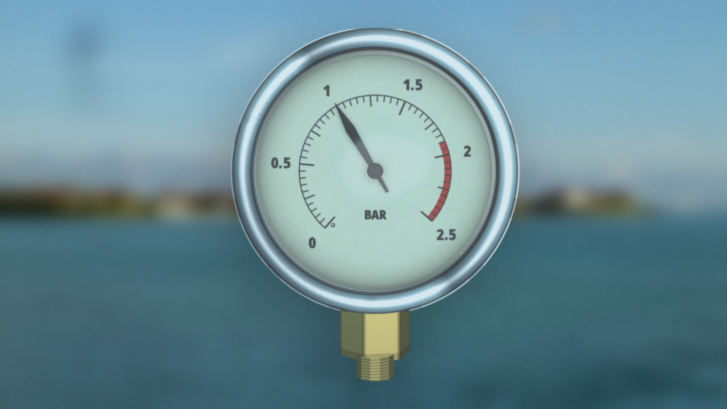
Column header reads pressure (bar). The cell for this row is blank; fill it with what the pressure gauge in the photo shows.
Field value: 1 bar
